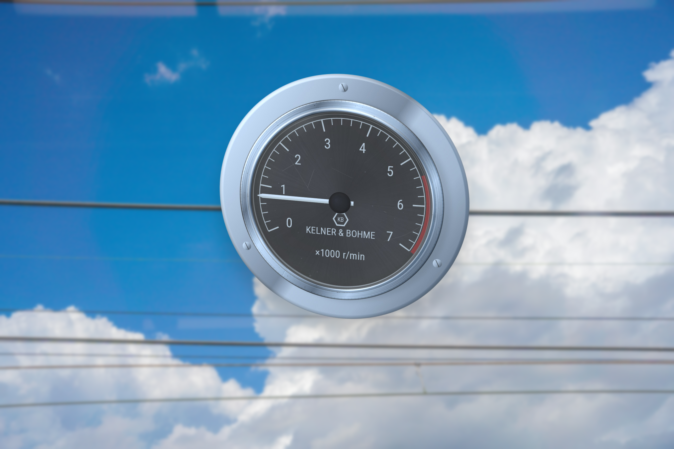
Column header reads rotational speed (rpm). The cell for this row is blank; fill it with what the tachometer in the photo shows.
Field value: 800 rpm
